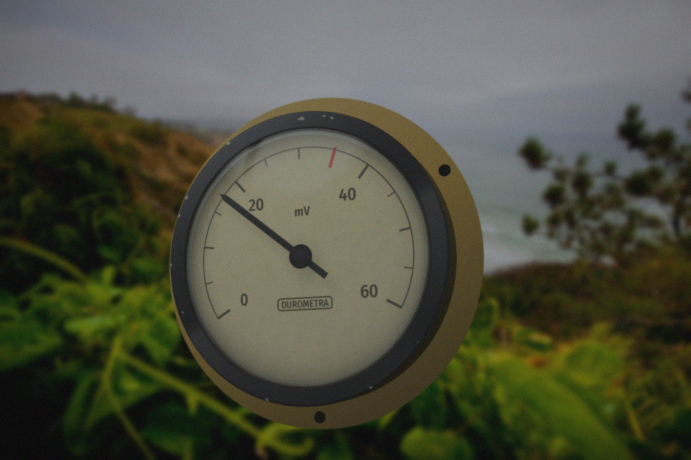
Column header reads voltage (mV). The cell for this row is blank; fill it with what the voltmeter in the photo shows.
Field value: 17.5 mV
